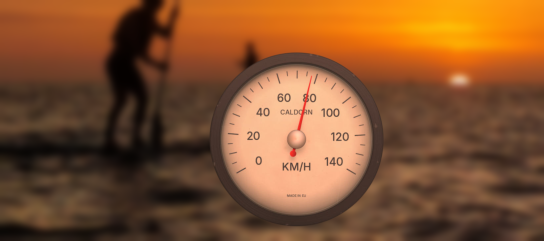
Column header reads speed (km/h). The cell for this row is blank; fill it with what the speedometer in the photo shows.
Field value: 77.5 km/h
